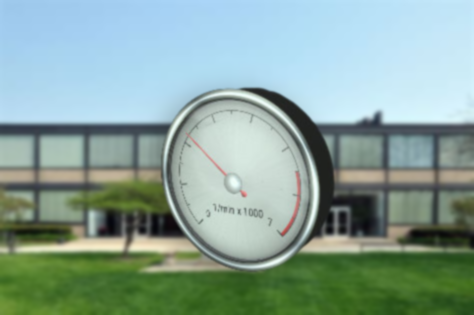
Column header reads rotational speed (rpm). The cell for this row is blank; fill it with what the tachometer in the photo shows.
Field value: 2250 rpm
